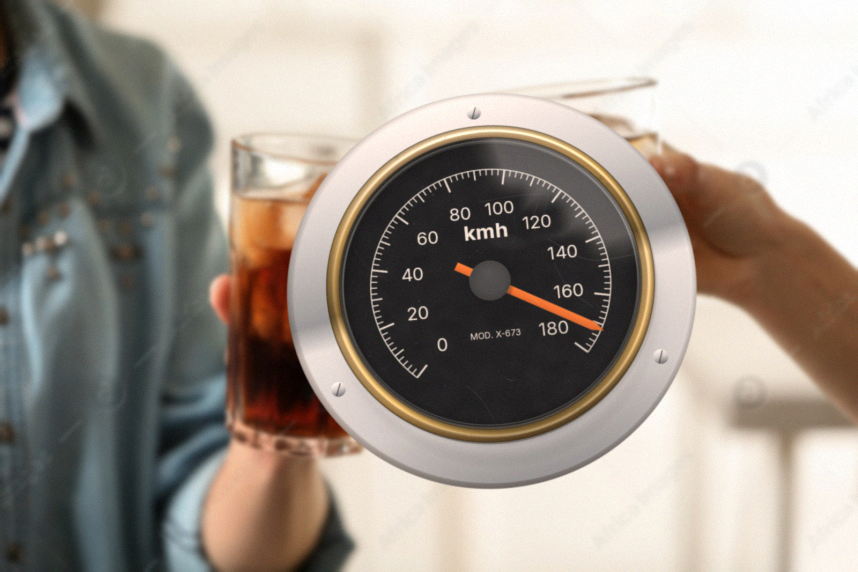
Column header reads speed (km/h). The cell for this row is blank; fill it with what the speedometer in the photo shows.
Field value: 172 km/h
